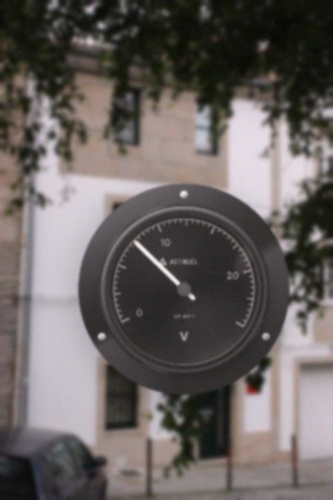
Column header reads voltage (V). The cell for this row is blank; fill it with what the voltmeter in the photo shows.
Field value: 7.5 V
